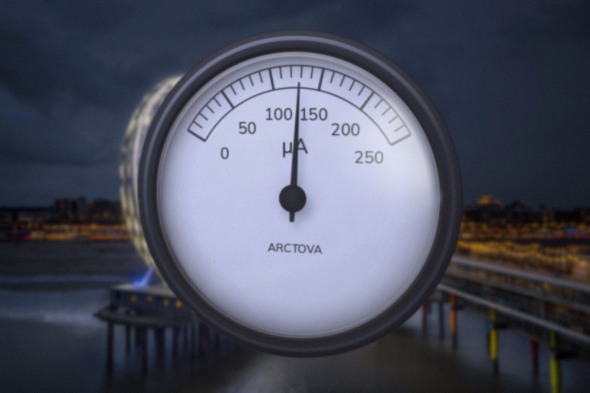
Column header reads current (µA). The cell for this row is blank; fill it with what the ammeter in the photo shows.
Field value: 130 µA
